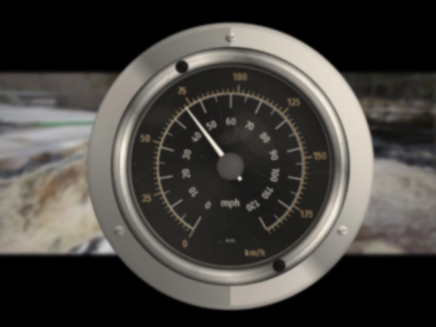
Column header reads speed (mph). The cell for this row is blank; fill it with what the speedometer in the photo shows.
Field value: 45 mph
